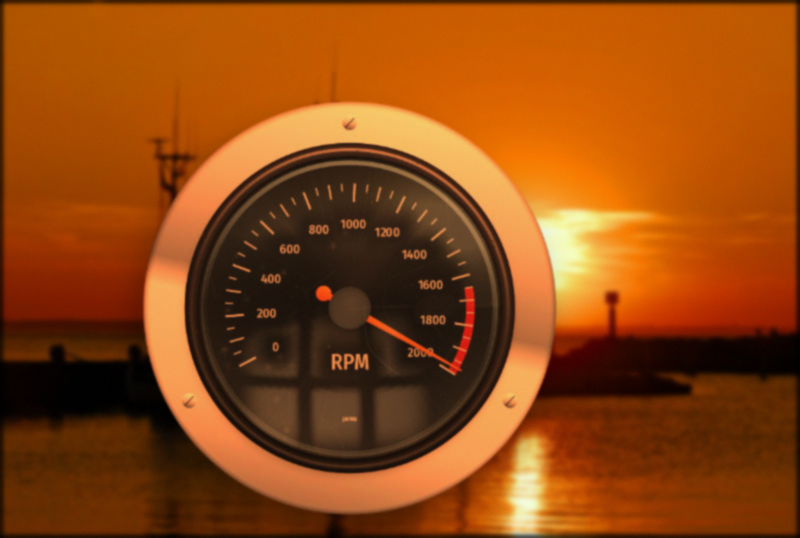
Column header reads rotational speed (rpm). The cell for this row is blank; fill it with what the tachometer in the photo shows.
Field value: 1975 rpm
